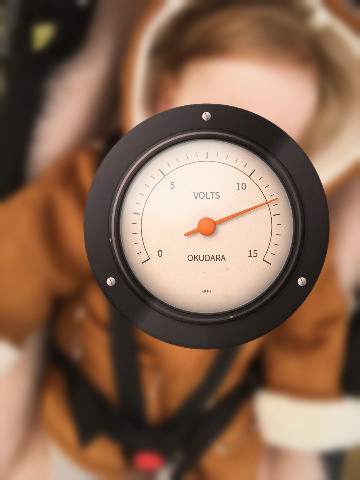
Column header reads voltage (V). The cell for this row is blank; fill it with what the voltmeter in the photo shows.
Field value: 11.75 V
